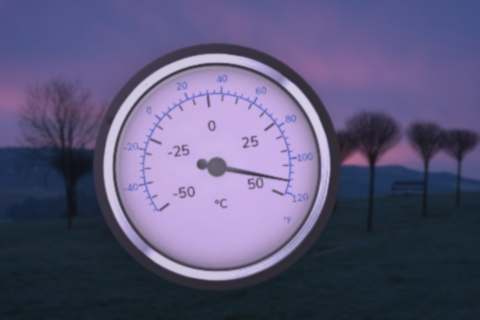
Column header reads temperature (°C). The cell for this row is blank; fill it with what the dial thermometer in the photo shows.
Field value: 45 °C
